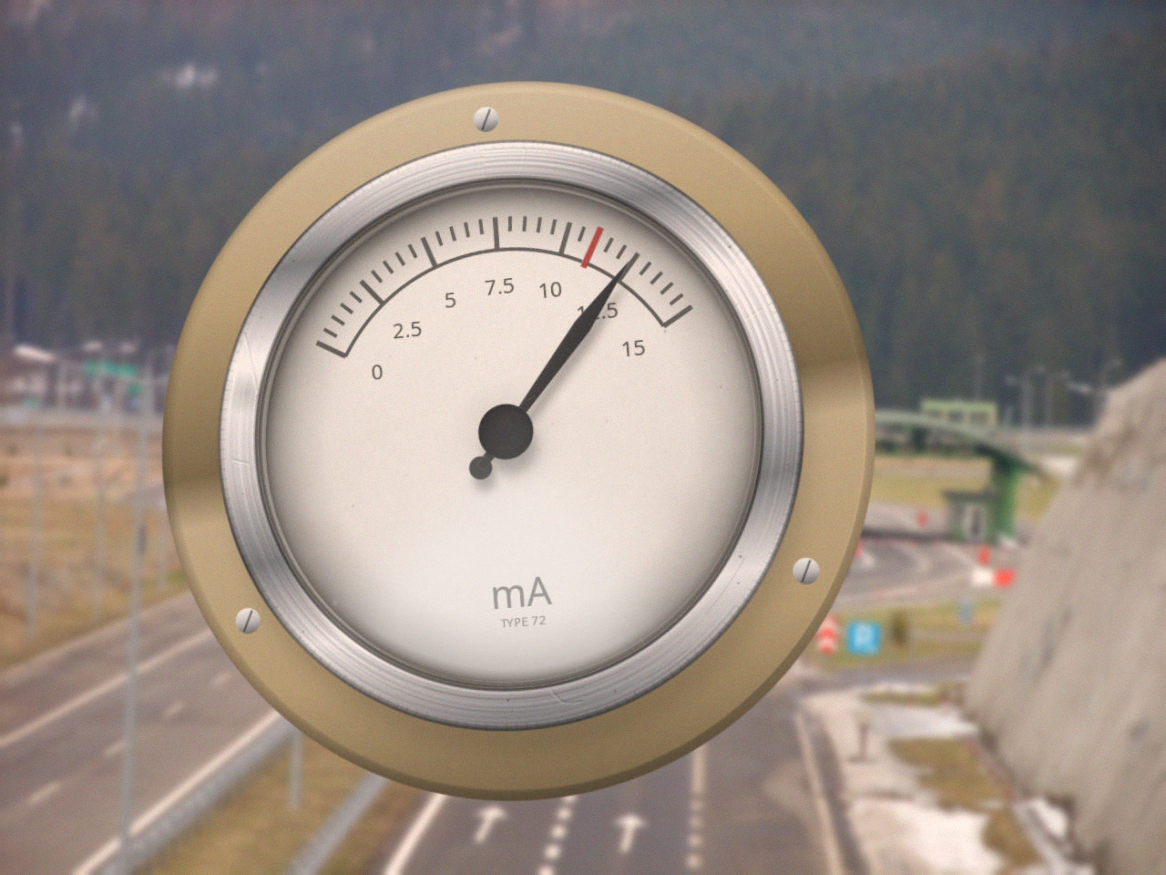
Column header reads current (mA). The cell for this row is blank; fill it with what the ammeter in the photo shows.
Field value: 12.5 mA
